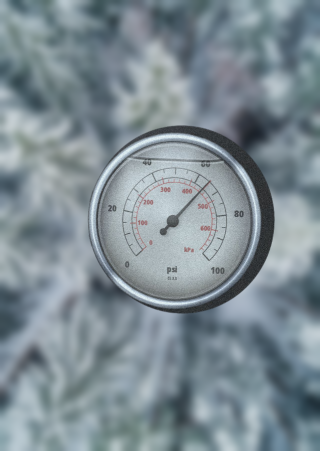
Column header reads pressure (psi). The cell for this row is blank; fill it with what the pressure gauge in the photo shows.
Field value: 65 psi
